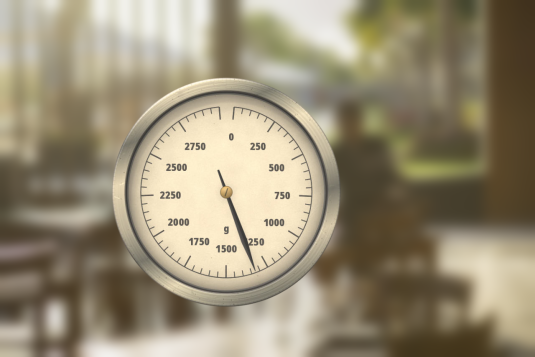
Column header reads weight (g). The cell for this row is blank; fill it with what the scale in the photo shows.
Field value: 1325 g
